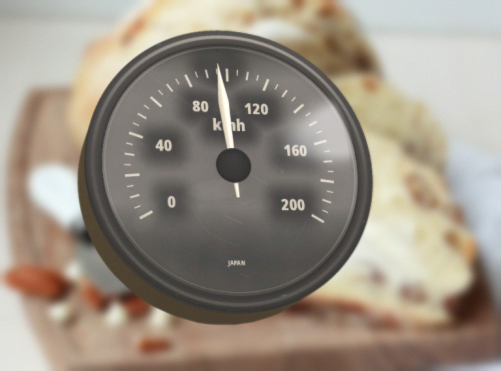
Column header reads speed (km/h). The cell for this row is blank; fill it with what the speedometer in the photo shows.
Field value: 95 km/h
